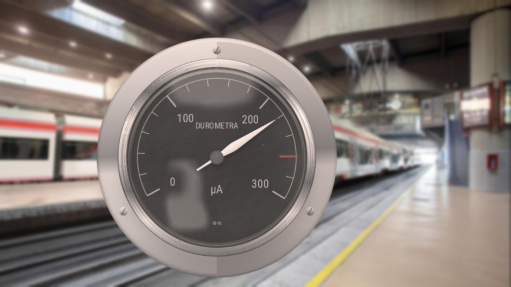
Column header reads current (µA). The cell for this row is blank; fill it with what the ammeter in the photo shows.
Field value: 220 µA
